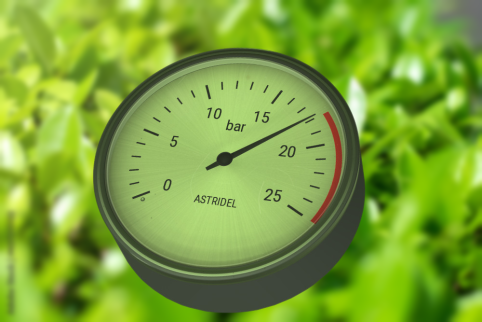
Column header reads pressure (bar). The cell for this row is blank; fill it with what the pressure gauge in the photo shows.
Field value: 18 bar
